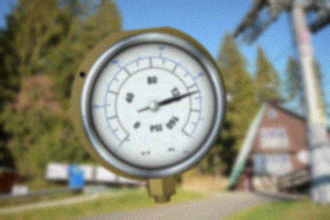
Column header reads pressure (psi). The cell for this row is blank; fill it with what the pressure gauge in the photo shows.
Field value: 125 psi
